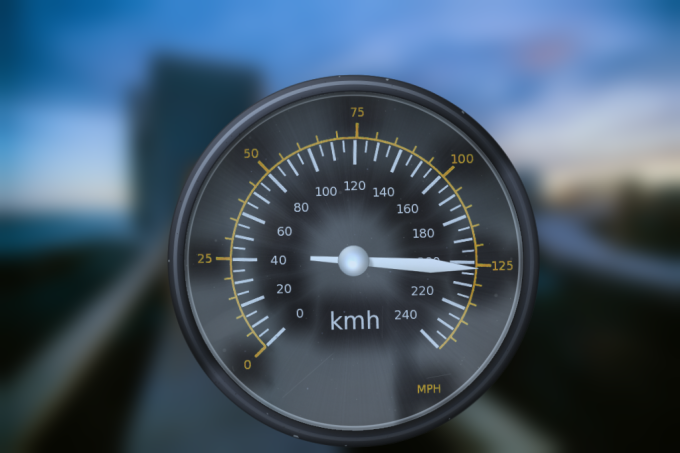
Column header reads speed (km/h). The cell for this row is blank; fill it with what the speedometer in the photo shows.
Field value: 202.5 km/h
